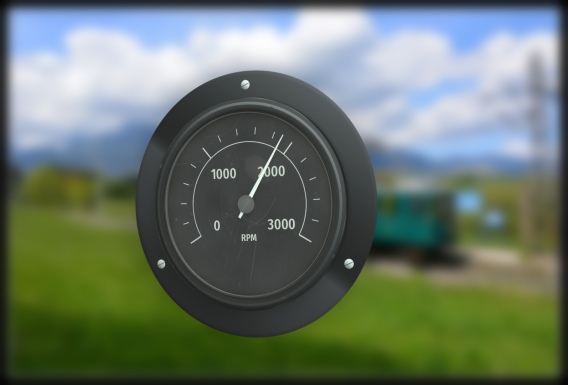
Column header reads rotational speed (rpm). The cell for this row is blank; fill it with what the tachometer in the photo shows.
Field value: 1900 rpm
